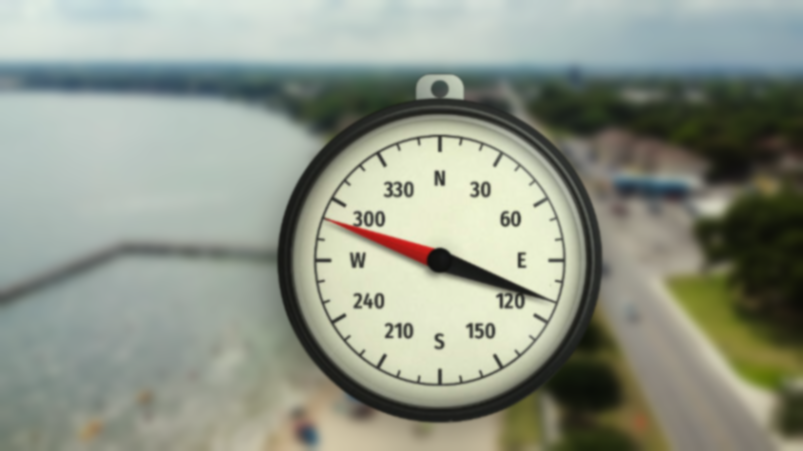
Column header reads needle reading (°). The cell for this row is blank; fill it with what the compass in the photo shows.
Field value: 290 °
